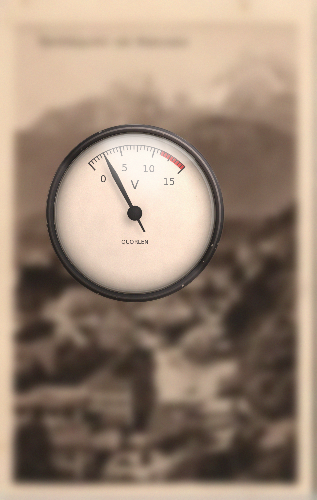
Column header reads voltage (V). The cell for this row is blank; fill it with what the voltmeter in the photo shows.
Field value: 2.5 V
